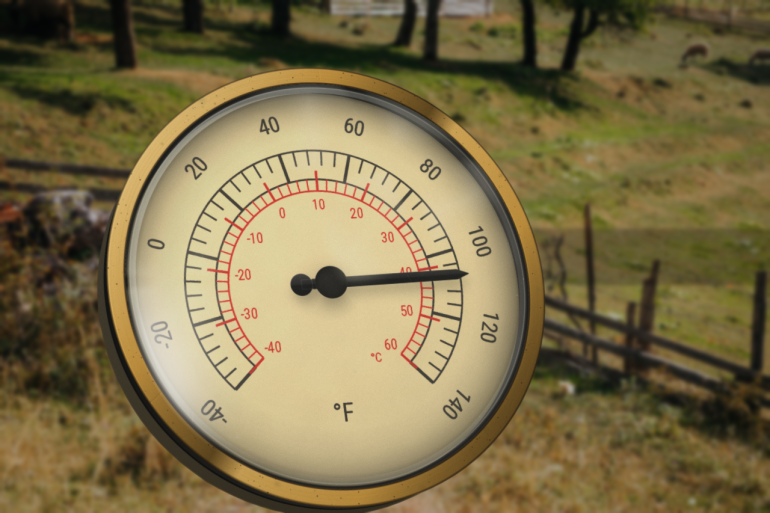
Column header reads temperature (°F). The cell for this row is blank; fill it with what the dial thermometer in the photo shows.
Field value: 108 °F
